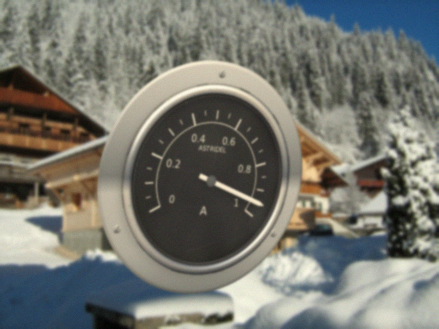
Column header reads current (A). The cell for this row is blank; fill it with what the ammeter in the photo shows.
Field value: 0.95 A
